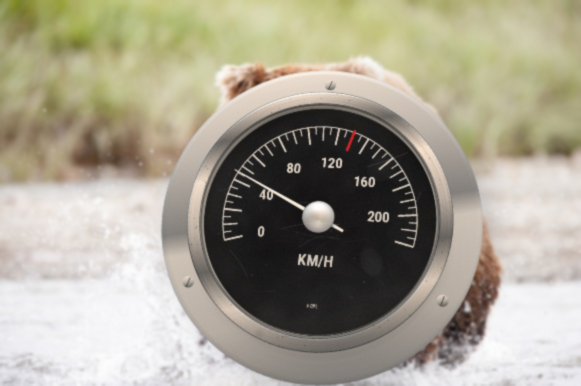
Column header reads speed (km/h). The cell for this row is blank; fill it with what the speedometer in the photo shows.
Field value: 45 km/h
